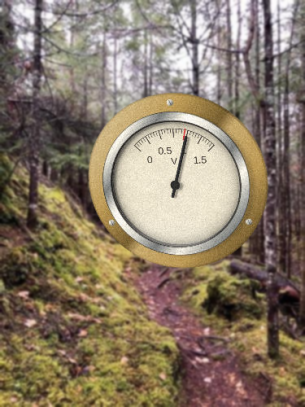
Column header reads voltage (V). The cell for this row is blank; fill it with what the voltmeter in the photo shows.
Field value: 1 V
